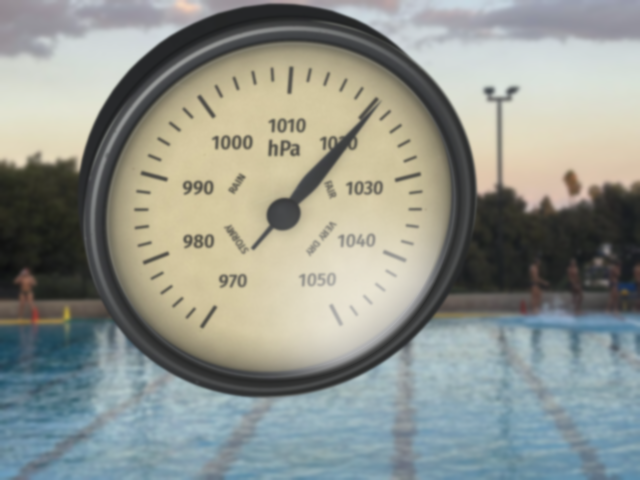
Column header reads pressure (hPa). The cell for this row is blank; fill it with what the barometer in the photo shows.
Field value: 1020 hPa
